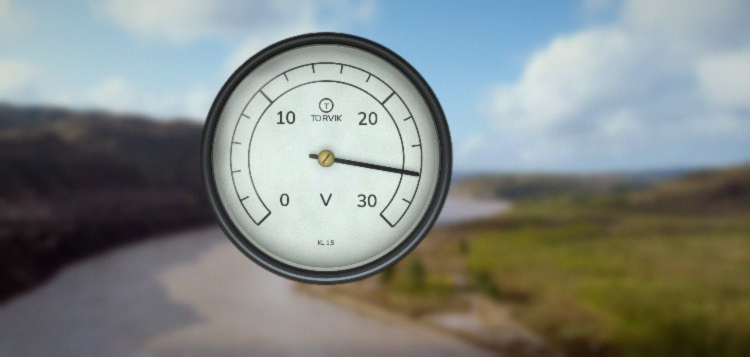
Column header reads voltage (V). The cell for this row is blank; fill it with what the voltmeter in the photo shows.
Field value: 26 V
